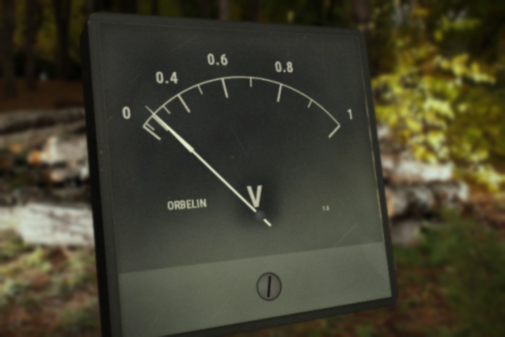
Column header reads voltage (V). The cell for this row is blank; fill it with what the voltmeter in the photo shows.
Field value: 0.2 V
